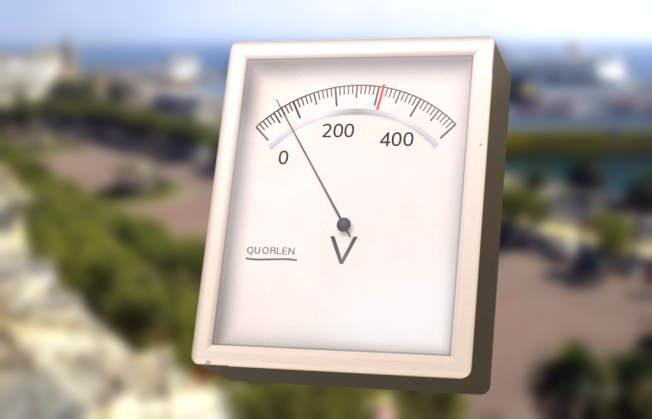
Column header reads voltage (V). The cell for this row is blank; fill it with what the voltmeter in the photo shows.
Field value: 70 V
